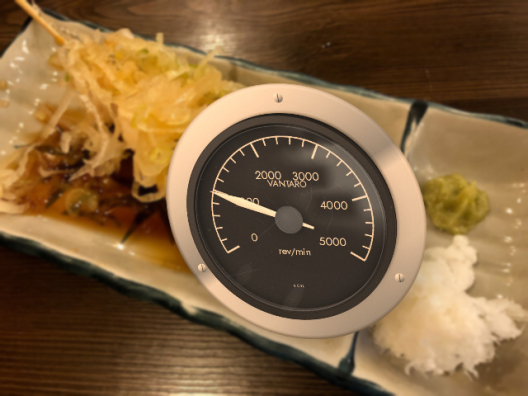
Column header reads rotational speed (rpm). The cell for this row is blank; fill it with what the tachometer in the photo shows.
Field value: 1000 rpm
